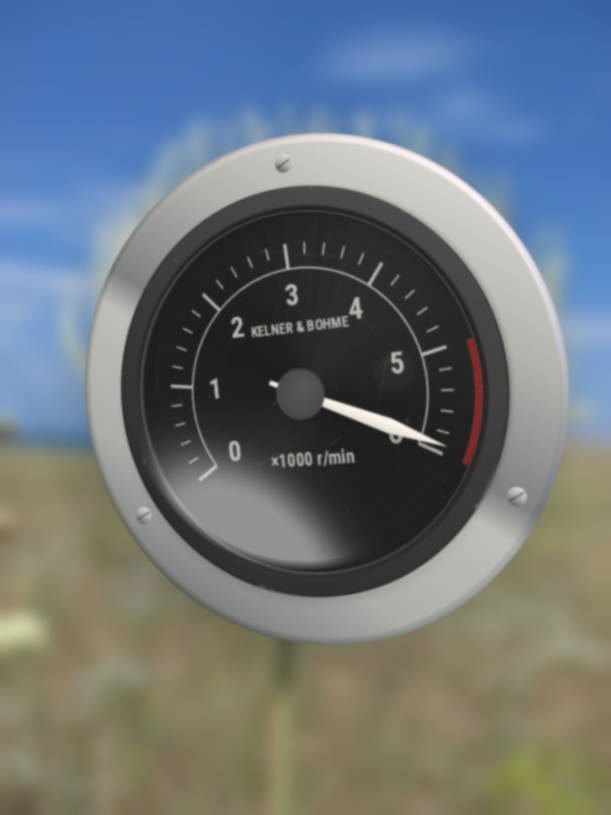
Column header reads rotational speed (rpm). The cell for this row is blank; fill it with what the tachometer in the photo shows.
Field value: 5900 rpm
